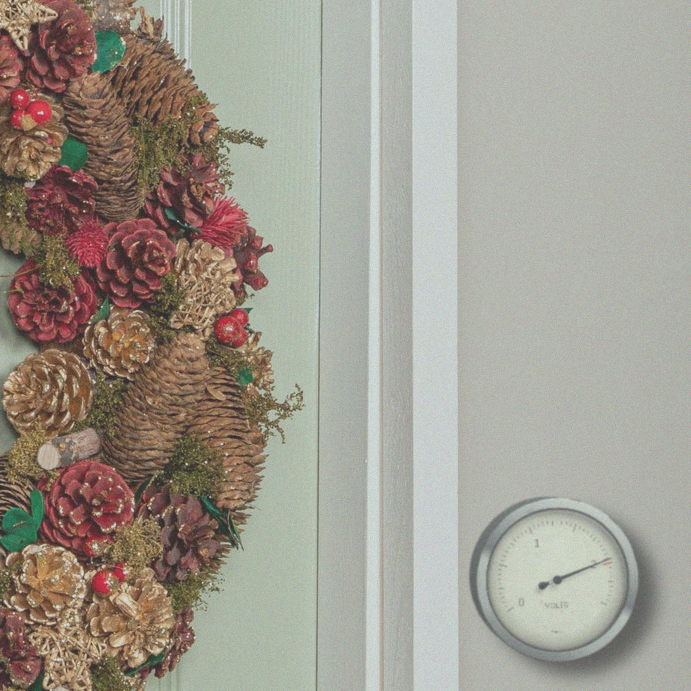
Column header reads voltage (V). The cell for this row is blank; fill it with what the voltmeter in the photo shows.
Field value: 2 V
